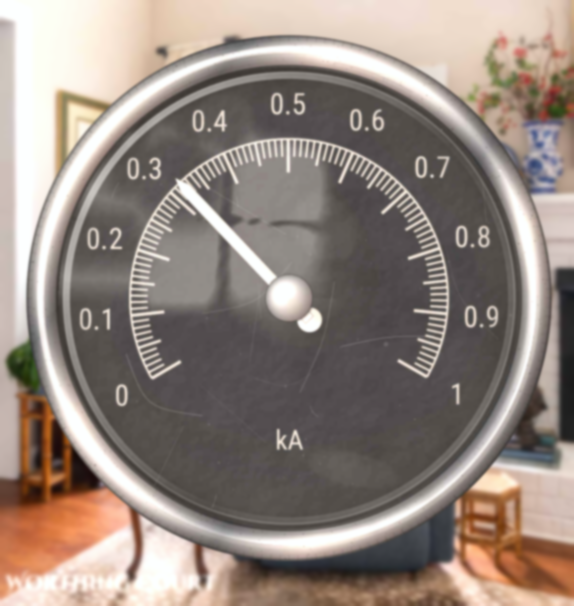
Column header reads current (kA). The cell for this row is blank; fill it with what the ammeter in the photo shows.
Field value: 0.32 kA
